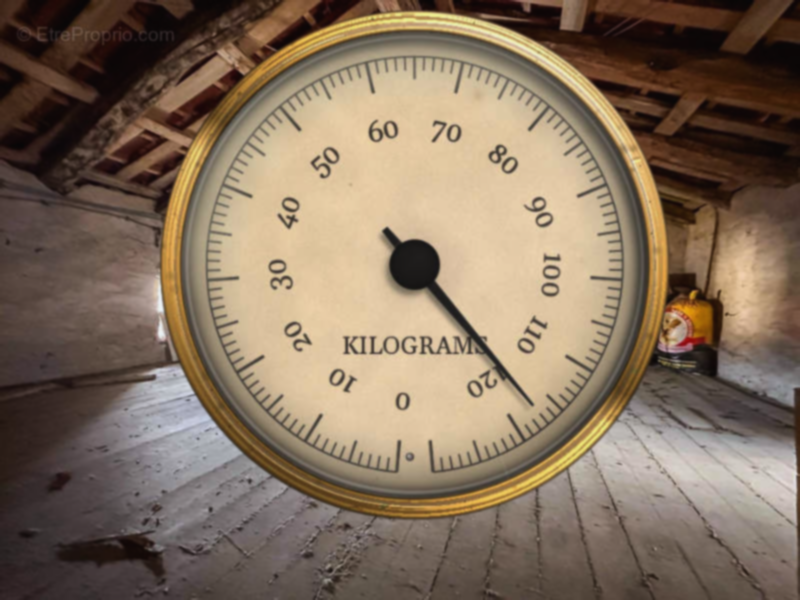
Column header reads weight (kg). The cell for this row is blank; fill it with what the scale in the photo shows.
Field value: 117 kg
